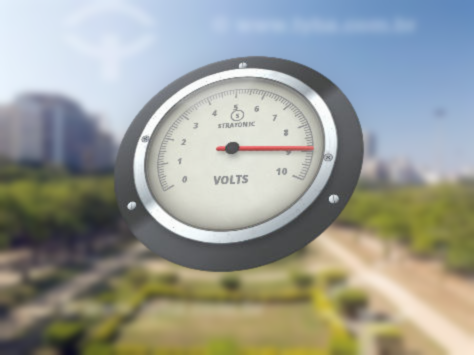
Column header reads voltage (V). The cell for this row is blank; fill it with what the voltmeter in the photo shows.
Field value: 9 V
